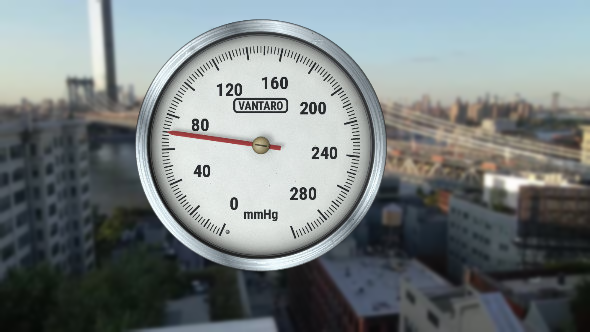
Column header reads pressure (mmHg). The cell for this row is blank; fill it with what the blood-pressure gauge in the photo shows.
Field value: 70 mmHg
